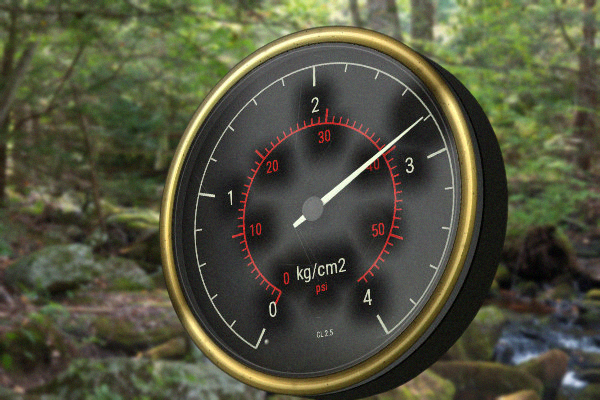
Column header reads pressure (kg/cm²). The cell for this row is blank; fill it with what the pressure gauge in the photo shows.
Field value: 2.8 kg/cm²
